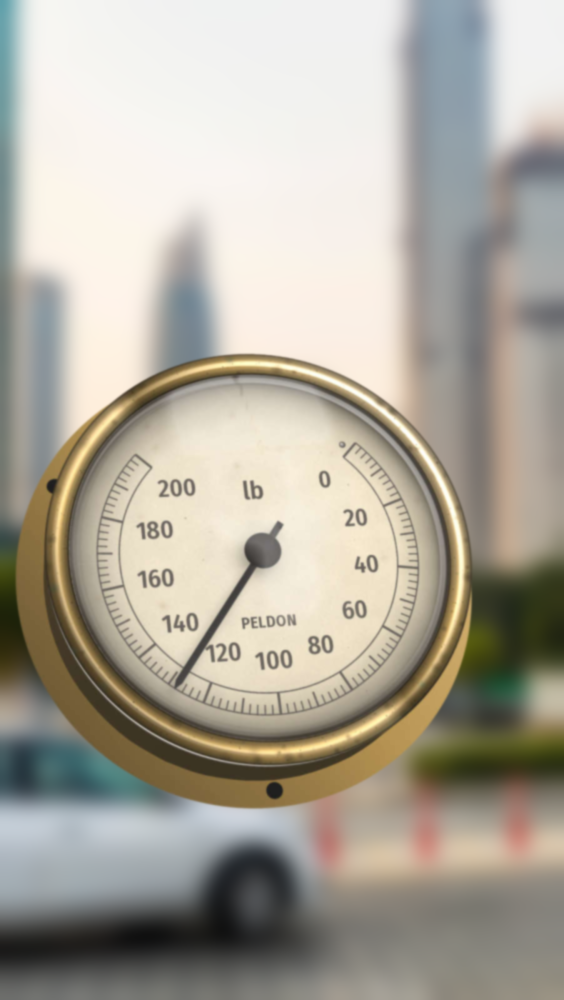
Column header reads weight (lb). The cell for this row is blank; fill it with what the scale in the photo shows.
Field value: 128 lb
